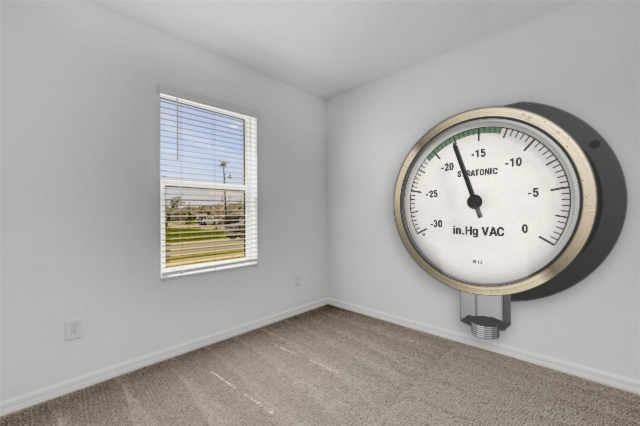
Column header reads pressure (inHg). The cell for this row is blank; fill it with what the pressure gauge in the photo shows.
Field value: -17.5 inHg
